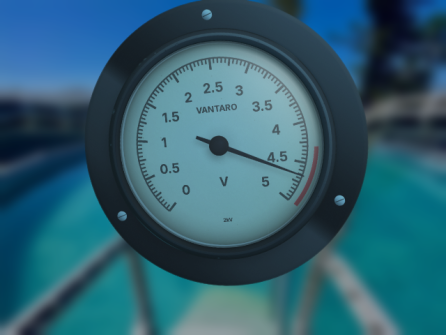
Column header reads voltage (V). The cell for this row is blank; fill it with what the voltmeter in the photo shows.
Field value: 4.65 V
